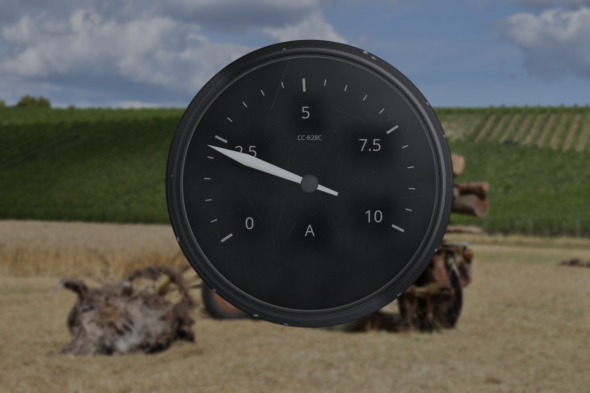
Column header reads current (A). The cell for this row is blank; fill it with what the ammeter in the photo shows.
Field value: 2.25 A
